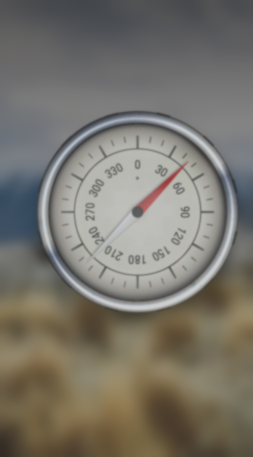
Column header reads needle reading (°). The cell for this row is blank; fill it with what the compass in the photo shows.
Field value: 45 °
